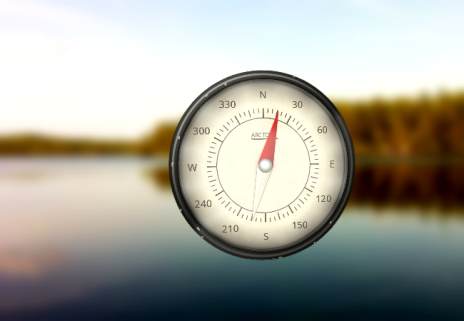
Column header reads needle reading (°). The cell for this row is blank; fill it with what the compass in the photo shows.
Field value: 15 °
